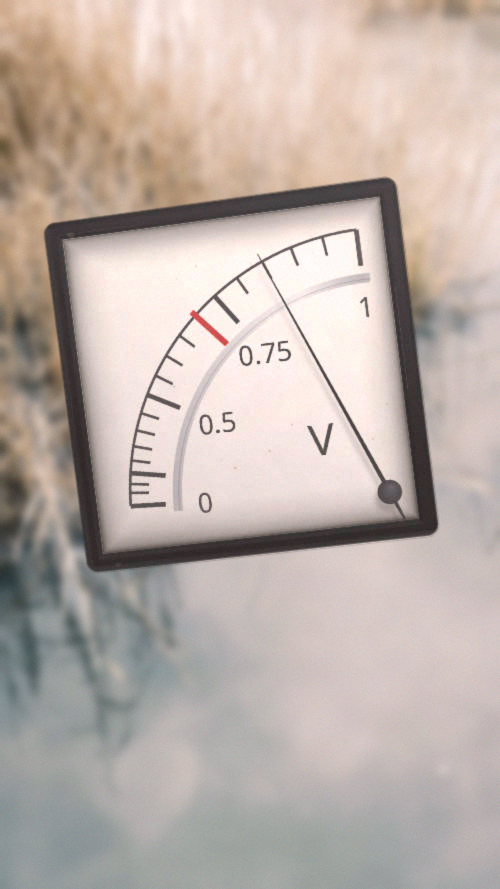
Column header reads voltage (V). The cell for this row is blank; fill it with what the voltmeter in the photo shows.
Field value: 0.85 V
